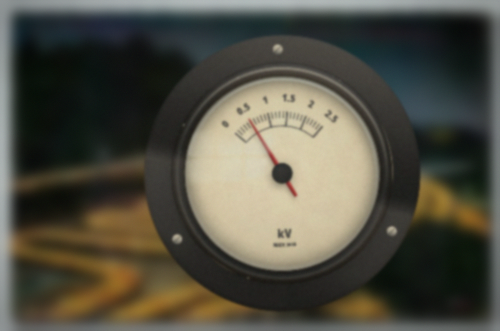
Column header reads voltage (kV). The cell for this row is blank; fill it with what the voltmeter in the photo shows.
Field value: 0.5 kV
